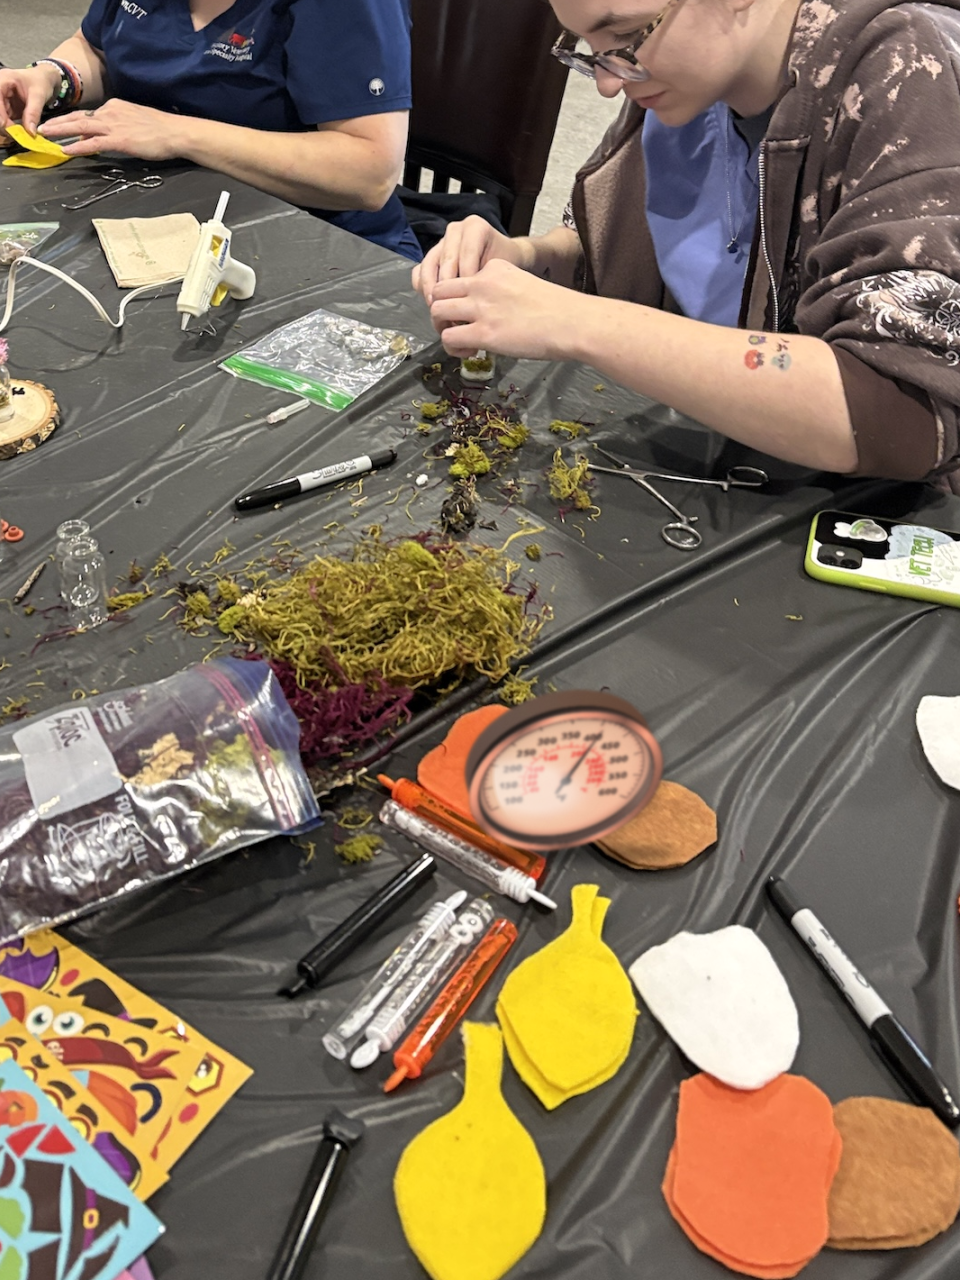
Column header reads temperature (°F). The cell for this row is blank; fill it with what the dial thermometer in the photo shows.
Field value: 400 °F
